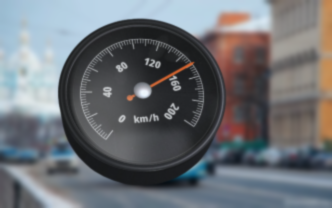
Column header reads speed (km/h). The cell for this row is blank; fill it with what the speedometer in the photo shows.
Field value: 150 km/h
